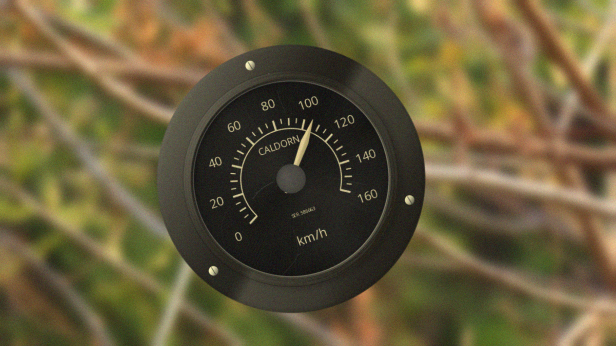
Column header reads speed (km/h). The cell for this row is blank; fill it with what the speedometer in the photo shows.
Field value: 105 km/h
